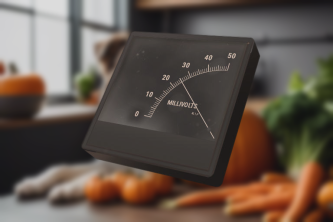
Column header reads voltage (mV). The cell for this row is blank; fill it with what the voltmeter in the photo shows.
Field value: 25 mV
